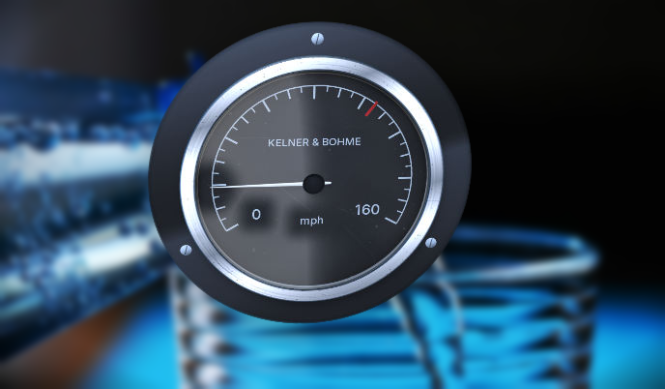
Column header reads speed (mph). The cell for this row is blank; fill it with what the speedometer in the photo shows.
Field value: 20 mph
